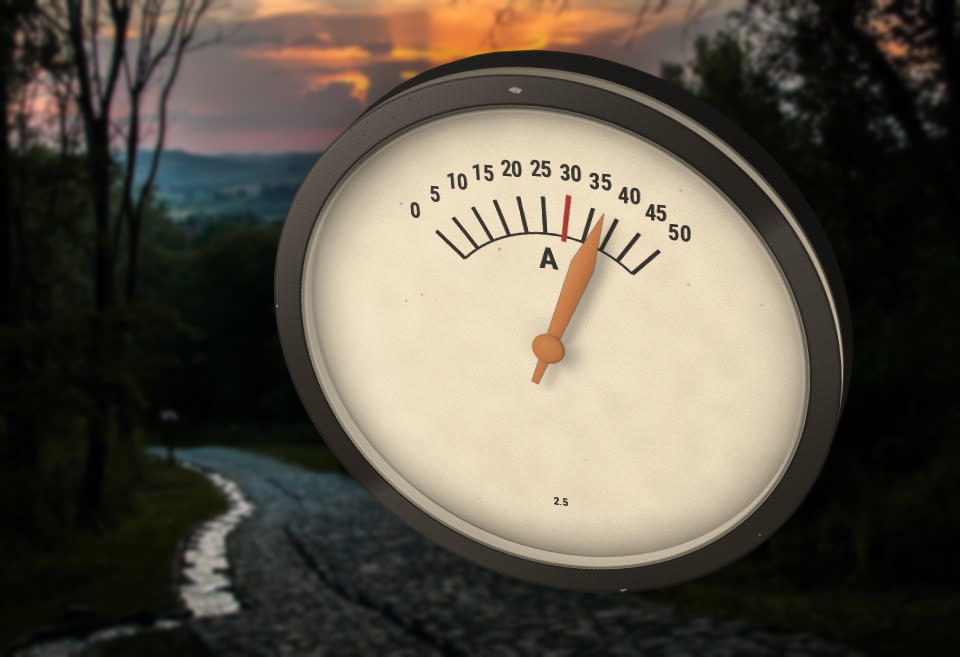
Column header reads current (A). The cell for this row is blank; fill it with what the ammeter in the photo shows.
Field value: 37.5 A
